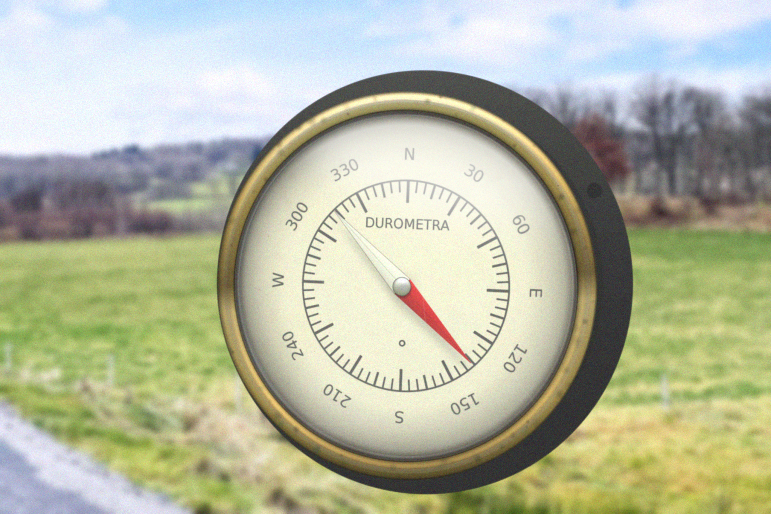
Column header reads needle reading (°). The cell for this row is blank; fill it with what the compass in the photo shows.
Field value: 135 °
